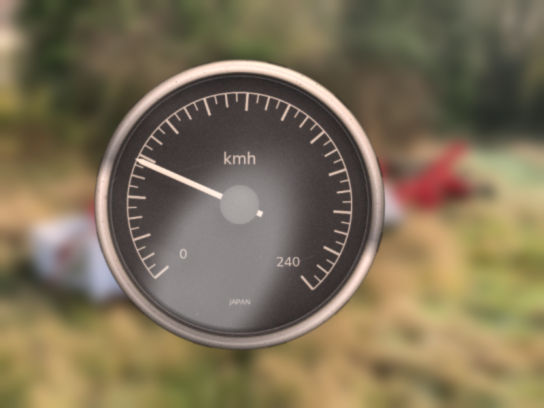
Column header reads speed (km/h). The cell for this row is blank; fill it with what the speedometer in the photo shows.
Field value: 57.5 km/h
